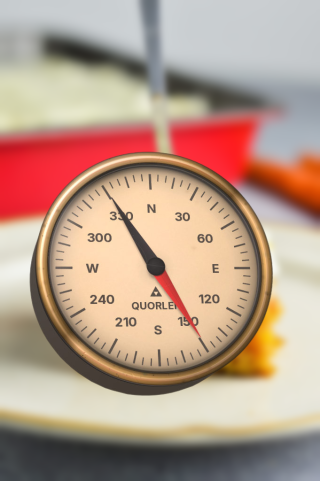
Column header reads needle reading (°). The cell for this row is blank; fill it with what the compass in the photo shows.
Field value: 150 °
